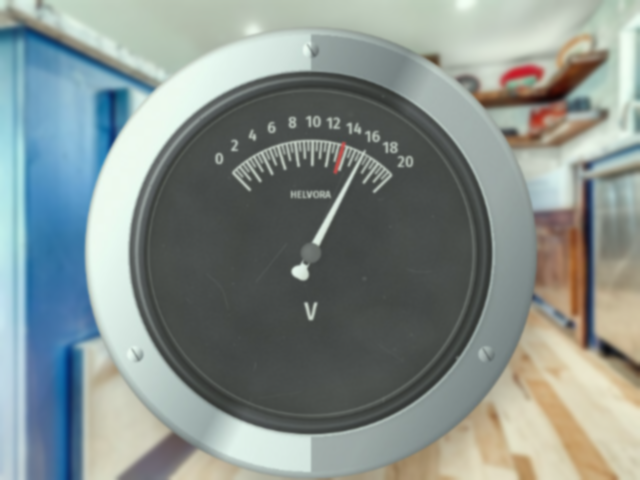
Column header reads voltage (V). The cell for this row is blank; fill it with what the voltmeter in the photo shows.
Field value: 16 V
